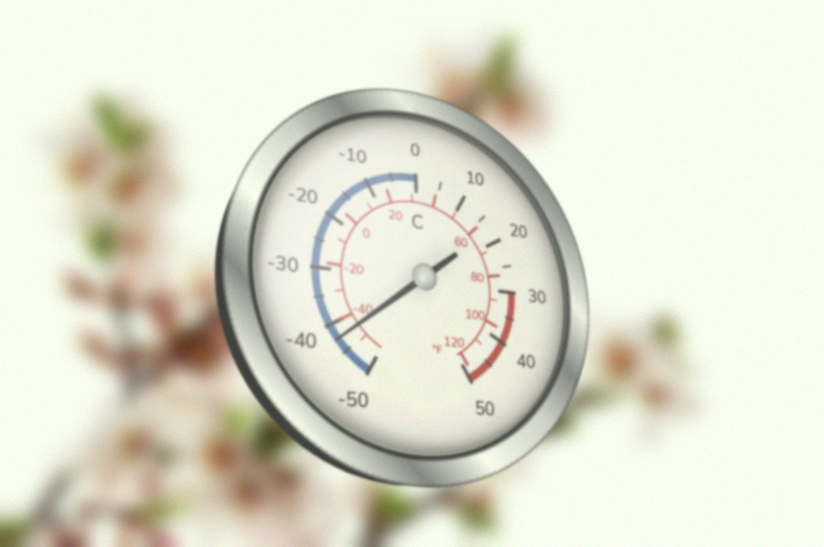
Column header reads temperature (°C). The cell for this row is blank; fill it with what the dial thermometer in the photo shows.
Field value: -42.5 °C
